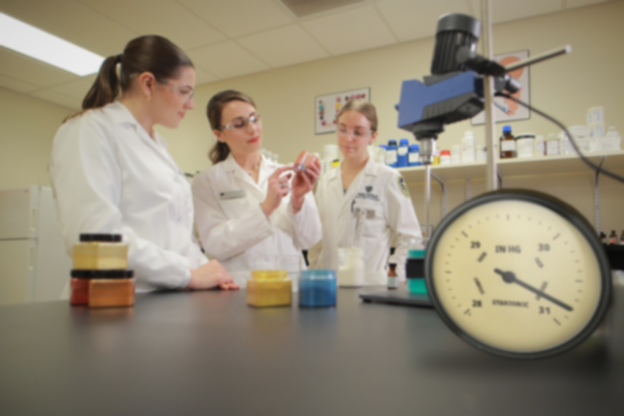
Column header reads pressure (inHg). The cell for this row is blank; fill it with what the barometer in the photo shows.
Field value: 30.8 inHg
